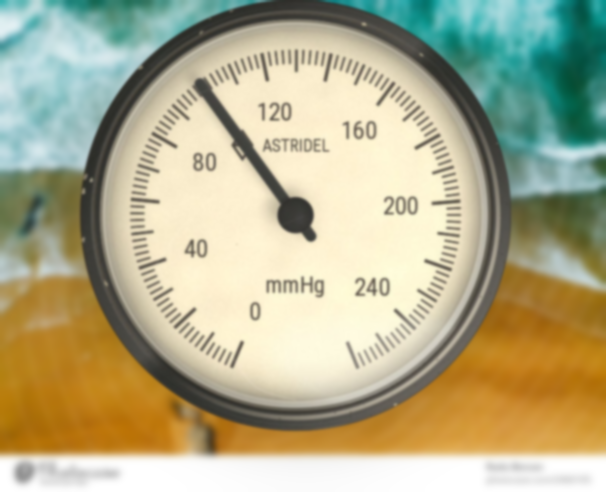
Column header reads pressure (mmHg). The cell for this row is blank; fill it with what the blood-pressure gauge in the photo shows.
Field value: 100 mmHg
